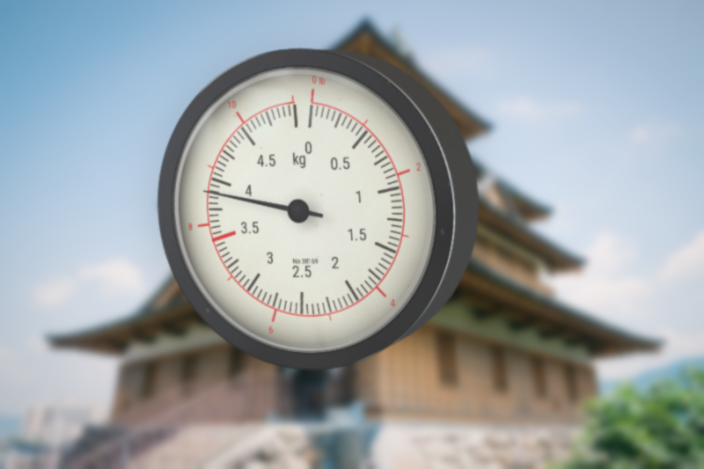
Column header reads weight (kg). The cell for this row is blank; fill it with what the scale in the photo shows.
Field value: 3.9 kg
